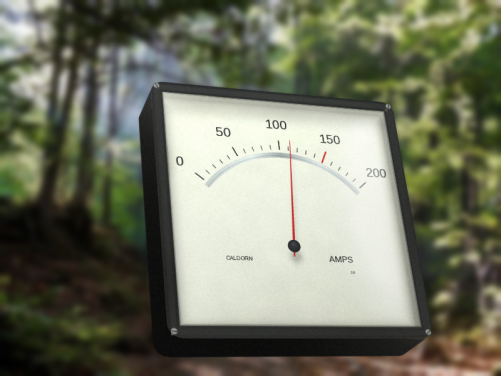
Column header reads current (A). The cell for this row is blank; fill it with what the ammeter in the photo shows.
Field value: 110 A
